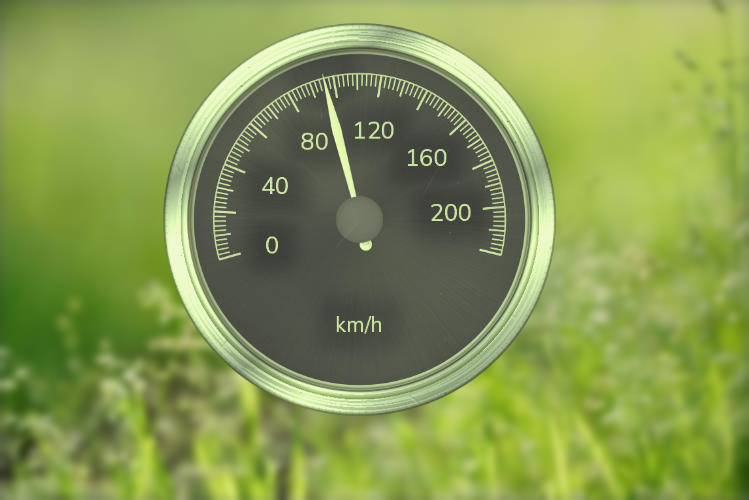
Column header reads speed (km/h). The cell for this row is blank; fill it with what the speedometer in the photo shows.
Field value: 96 km/h
